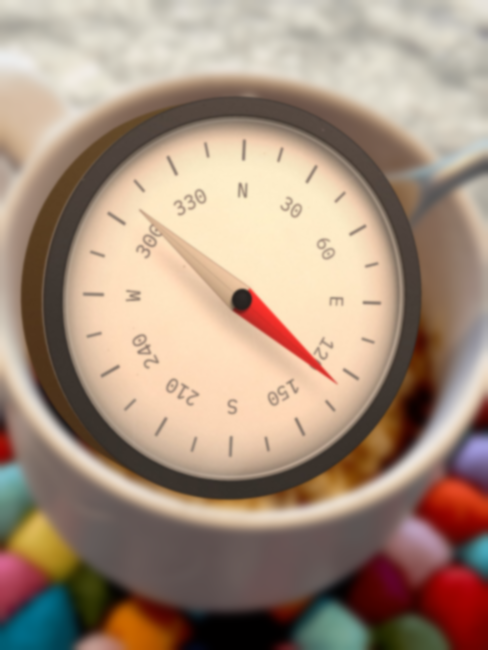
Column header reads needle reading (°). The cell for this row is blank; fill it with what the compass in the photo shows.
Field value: 127.5 °
